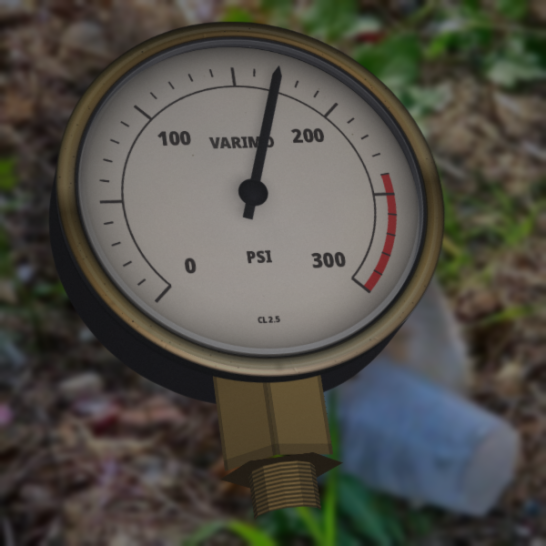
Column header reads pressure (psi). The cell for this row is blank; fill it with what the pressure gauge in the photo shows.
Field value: 170 psi
